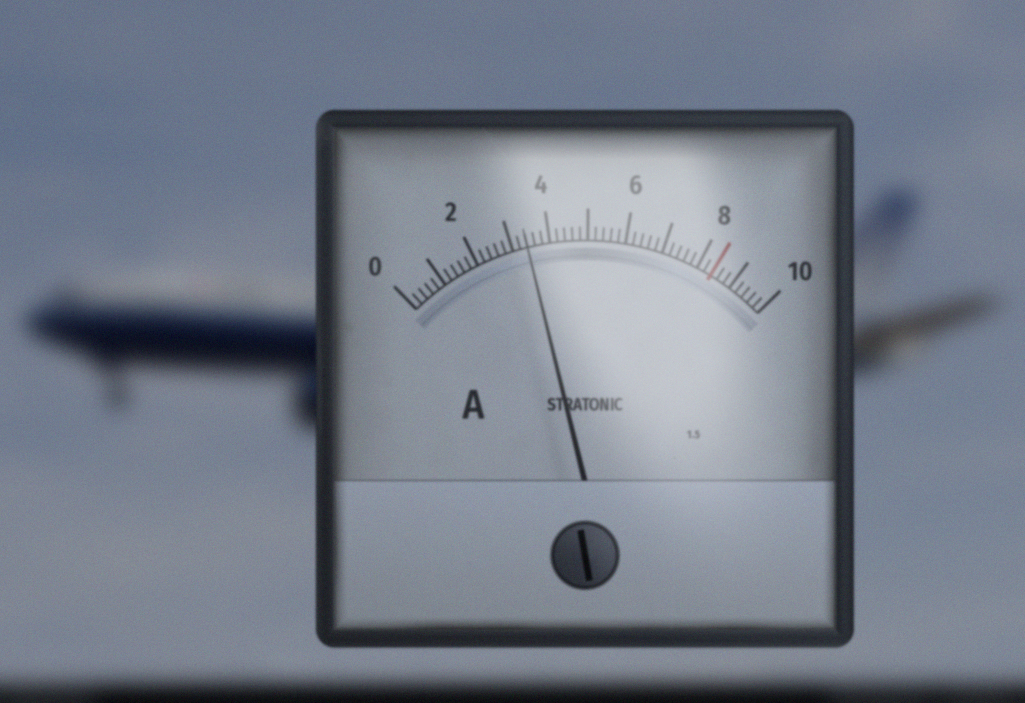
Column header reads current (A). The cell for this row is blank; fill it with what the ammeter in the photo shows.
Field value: 3.4 A
